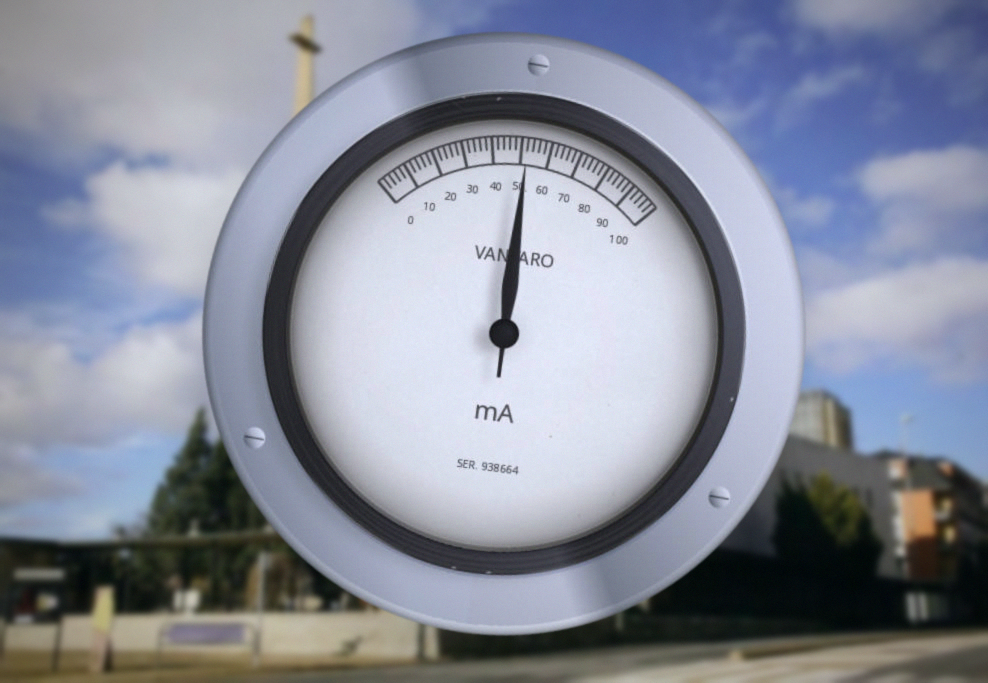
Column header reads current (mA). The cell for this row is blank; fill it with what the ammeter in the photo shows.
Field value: 52 mA
